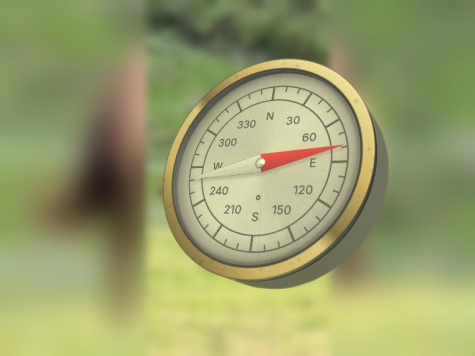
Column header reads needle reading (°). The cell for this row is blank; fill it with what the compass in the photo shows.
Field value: 80 °
